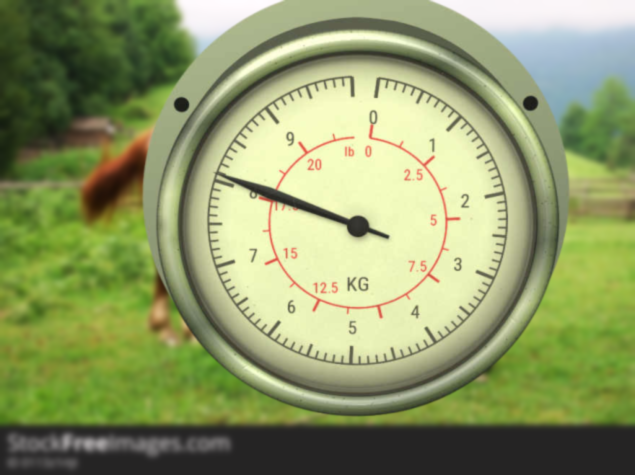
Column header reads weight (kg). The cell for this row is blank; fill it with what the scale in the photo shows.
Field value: 8.1 kg
